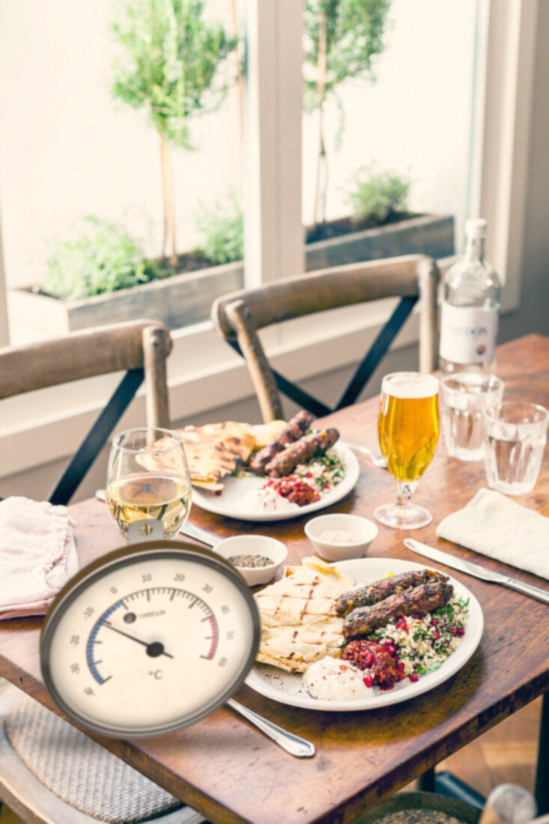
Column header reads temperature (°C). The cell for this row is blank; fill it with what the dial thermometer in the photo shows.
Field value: -10 °C
